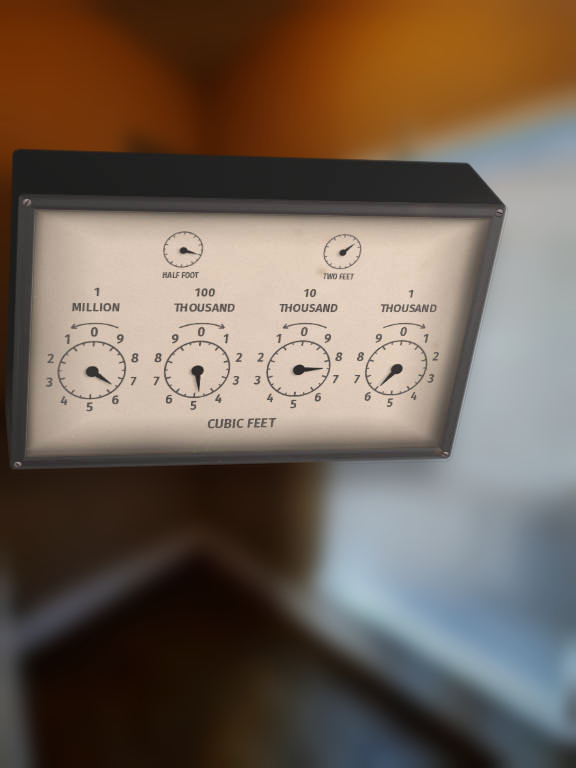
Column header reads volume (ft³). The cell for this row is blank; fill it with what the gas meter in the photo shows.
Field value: 647600 ft³
